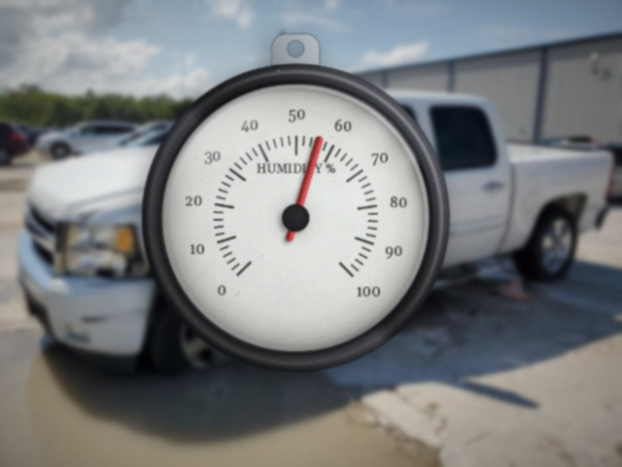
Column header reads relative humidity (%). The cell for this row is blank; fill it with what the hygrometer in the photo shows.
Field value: 56 %
